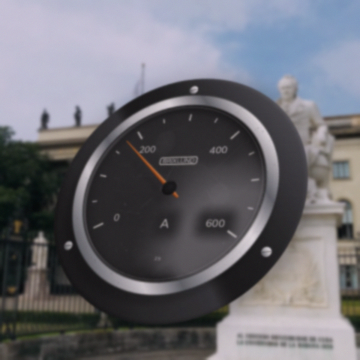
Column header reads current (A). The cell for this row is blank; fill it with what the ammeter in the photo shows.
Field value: 175 A
